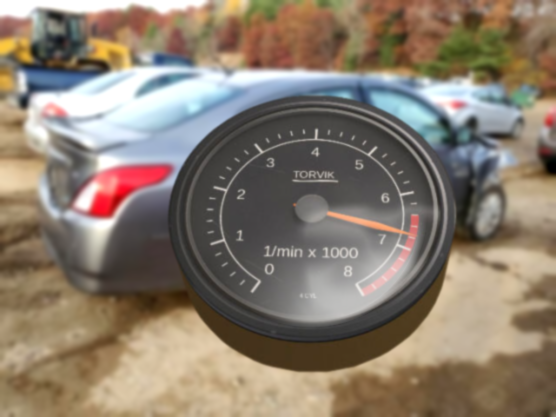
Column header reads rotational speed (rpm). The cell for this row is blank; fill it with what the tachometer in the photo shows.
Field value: 6800 rpm
